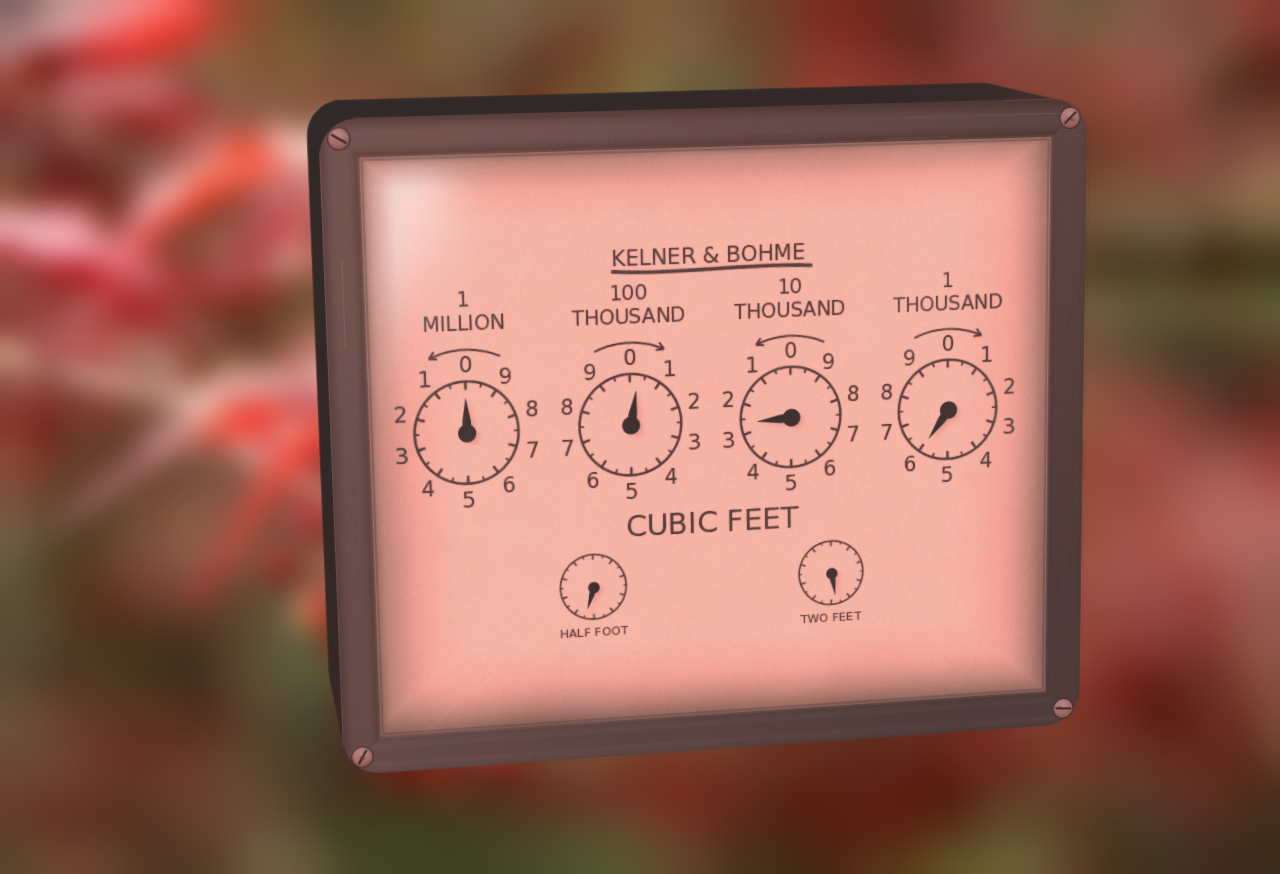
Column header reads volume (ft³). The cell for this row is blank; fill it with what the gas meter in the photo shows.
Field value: 2600 ft³
